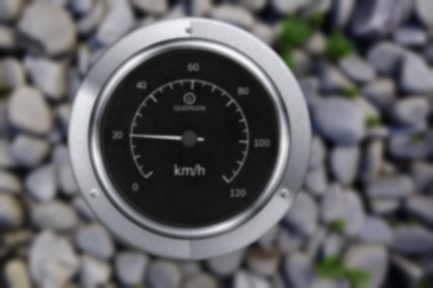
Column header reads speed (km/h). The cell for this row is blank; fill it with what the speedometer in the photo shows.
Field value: 20 km/h
